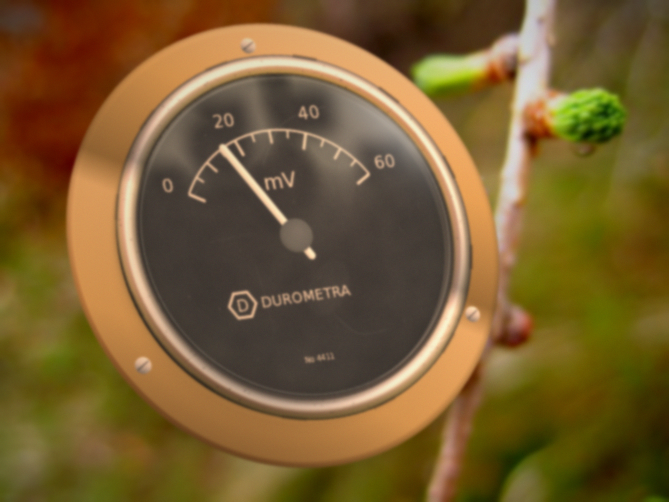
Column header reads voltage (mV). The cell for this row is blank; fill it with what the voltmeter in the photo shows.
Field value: 15 mV
